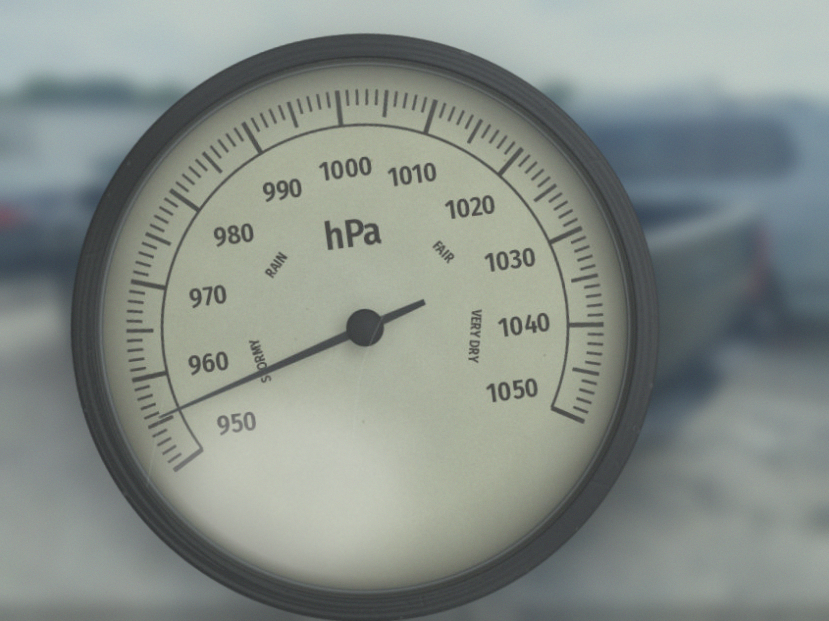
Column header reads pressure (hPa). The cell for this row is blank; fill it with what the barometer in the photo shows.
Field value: 955.5 hPa
